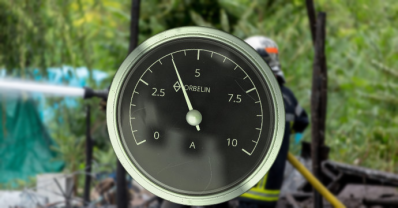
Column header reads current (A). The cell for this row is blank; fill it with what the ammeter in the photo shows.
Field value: 4 A
